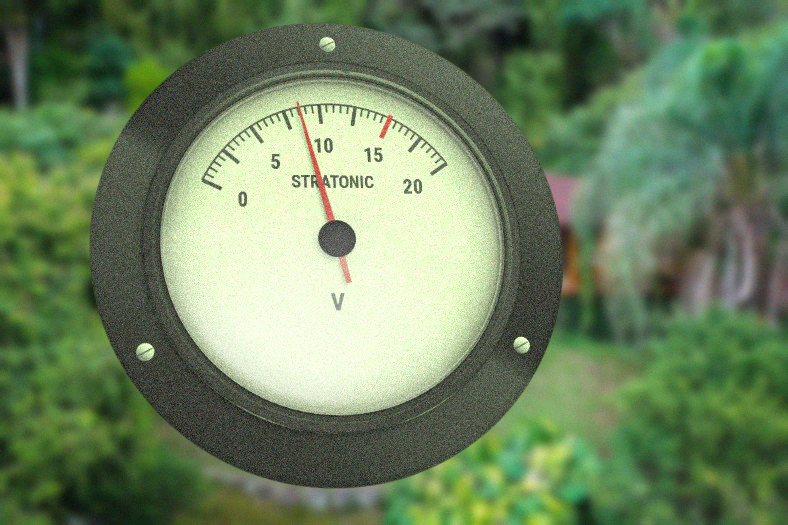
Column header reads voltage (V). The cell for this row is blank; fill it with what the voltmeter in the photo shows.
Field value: 8.5 V
